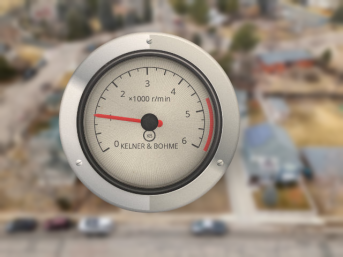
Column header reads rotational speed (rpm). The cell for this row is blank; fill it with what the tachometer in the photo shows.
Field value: 1000 rpm
